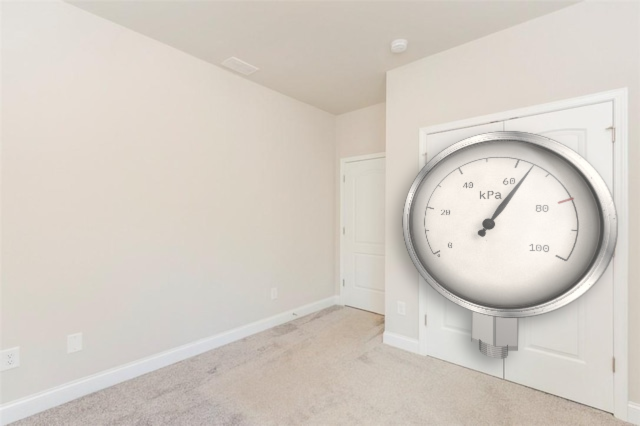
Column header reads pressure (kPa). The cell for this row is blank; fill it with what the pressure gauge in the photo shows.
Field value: 65 kPa
